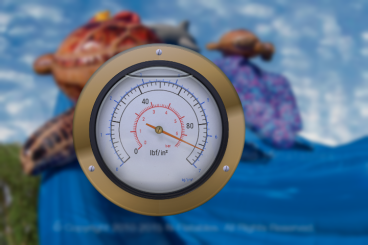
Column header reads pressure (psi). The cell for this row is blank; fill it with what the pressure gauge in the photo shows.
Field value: 92 psi
